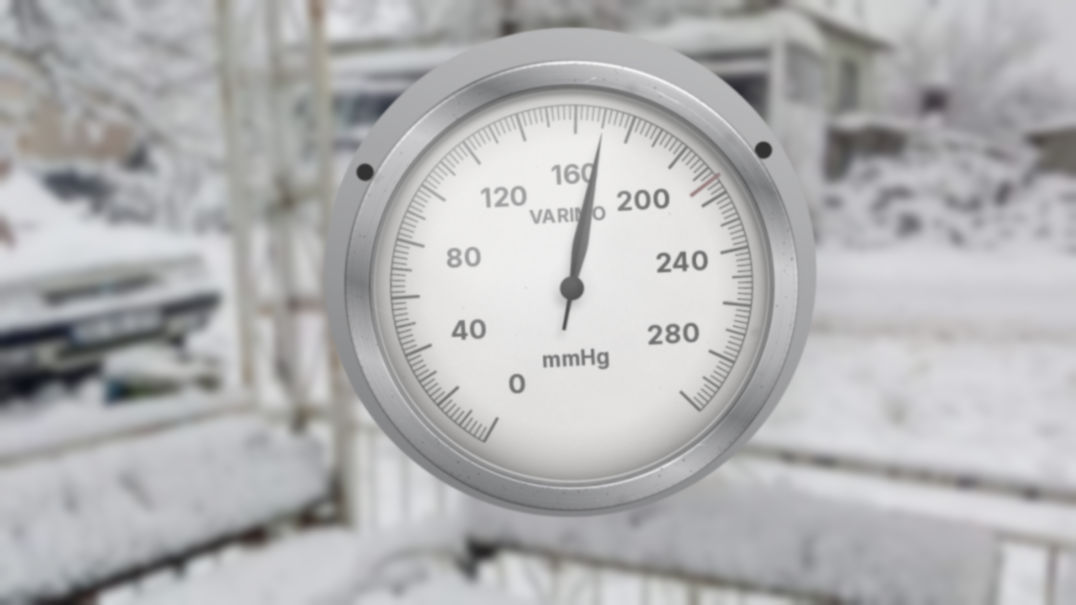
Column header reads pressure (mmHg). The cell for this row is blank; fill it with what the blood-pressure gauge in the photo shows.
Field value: 170 mmHg
